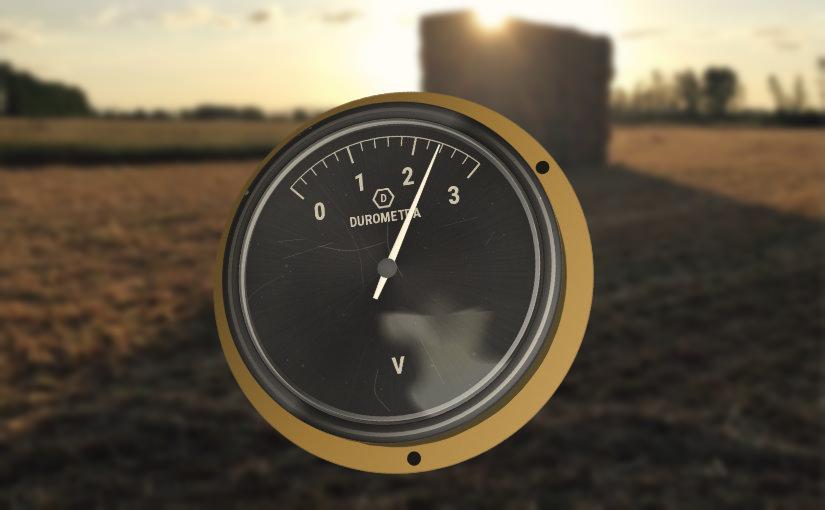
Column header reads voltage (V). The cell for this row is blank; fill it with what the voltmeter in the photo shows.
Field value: 2.4 V
